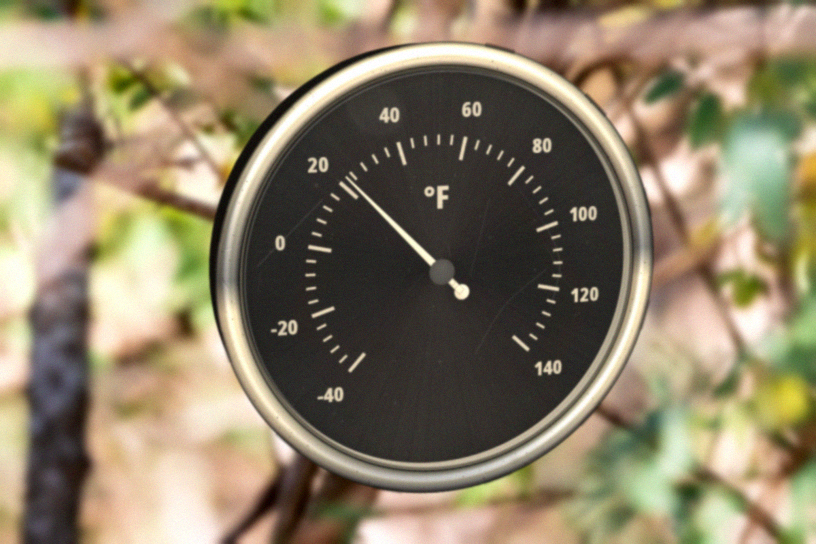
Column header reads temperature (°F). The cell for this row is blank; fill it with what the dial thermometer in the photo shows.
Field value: 22 °F
